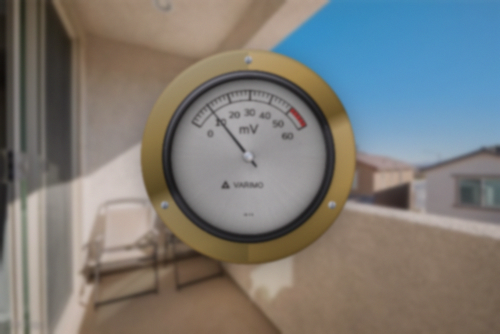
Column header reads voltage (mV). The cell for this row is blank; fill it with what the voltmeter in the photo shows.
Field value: 10 mV
